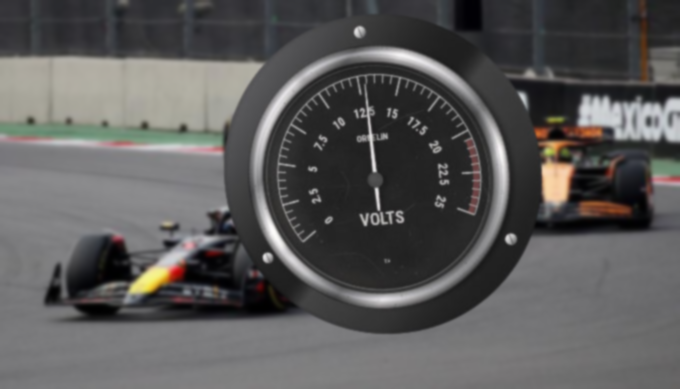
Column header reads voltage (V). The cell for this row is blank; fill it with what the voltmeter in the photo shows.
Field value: 13 V
